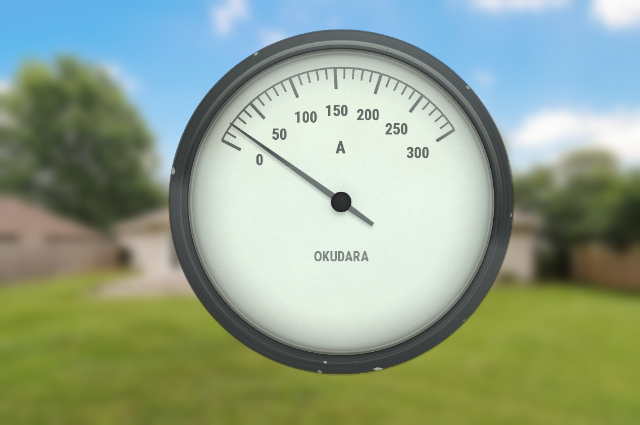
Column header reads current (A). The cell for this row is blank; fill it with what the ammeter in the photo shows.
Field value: 20 A
